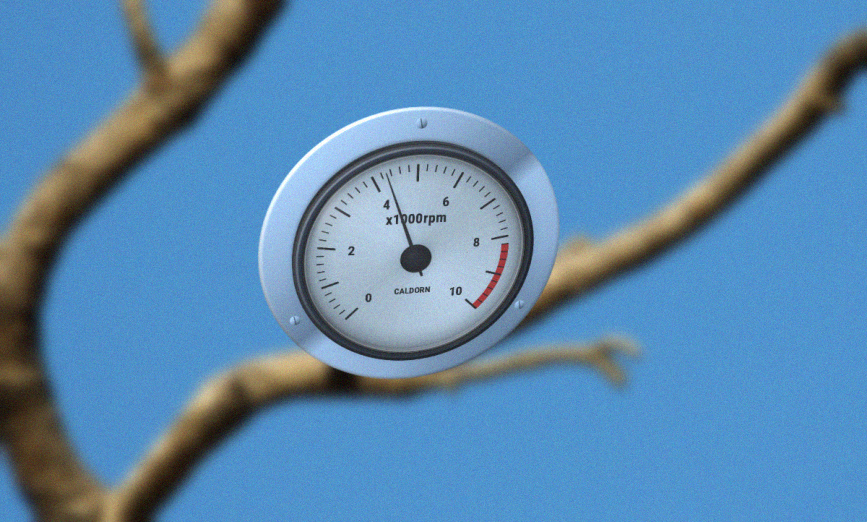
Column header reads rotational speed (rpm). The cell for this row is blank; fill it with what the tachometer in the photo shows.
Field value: 4300 rpm
